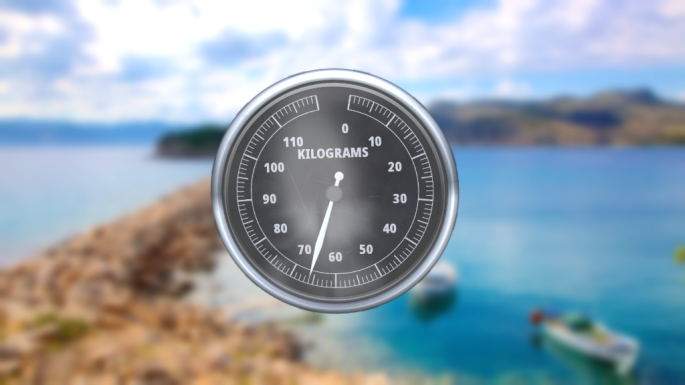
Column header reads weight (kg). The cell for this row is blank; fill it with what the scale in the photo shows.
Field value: 66 kg
